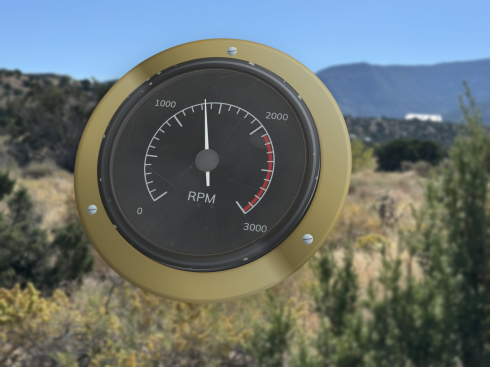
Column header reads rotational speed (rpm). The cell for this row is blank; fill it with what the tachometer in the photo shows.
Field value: 1350 rpm
